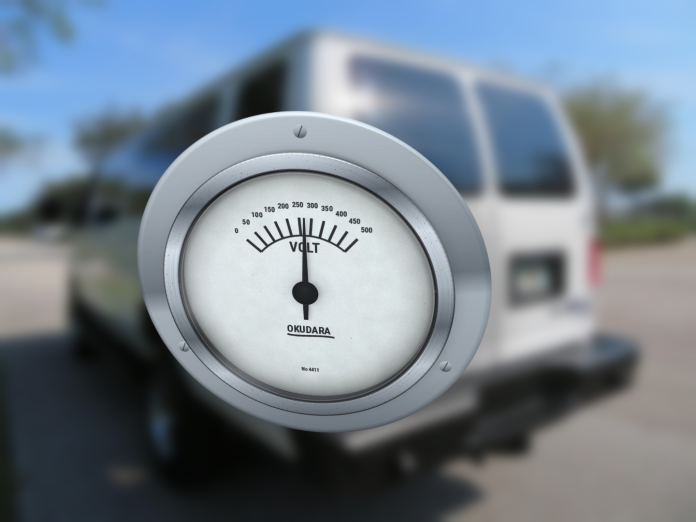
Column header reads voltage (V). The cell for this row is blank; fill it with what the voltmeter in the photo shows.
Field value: 275 V
